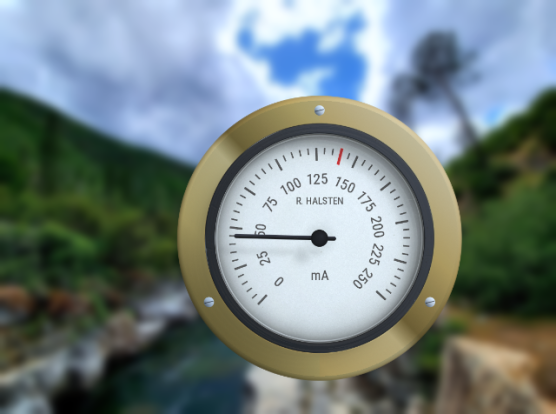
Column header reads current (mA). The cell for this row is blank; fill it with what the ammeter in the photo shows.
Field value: 45 mA
